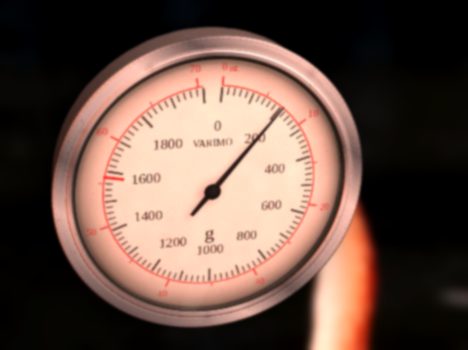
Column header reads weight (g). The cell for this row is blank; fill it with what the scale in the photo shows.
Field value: 200 g
